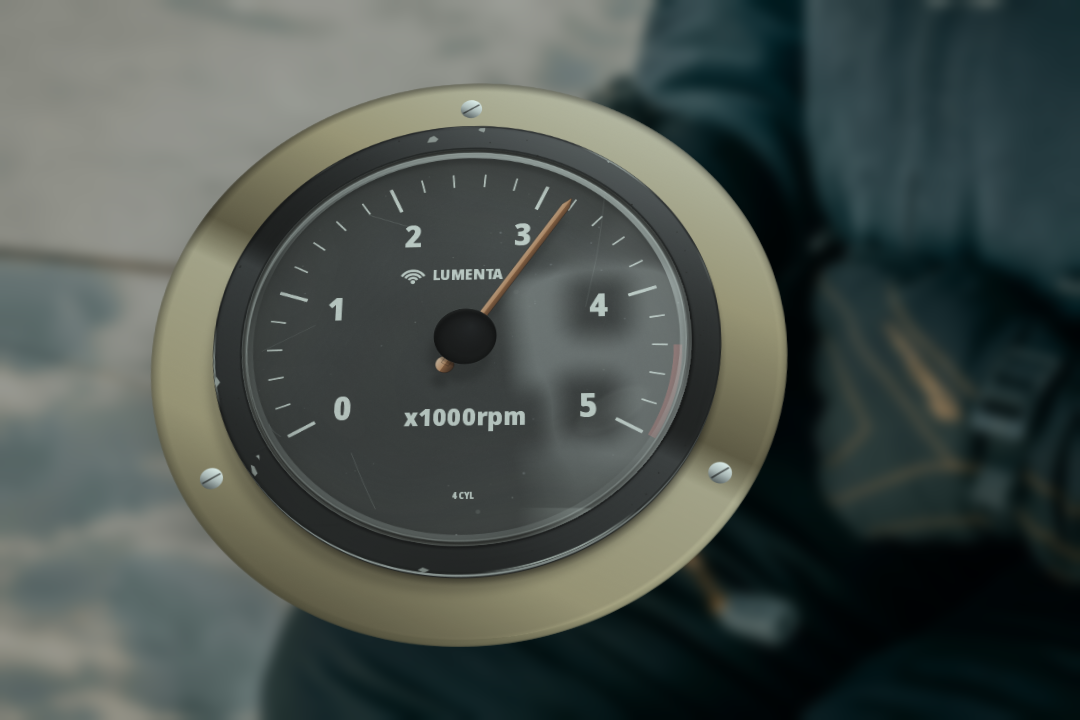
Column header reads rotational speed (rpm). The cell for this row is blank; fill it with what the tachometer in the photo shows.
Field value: 3200 rpm
